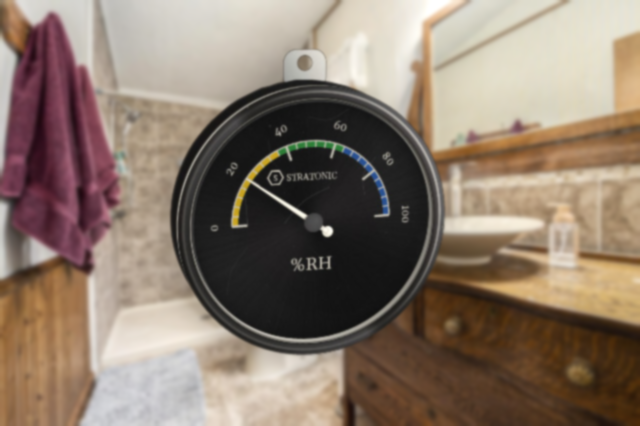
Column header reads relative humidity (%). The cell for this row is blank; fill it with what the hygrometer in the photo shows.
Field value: 20 %
